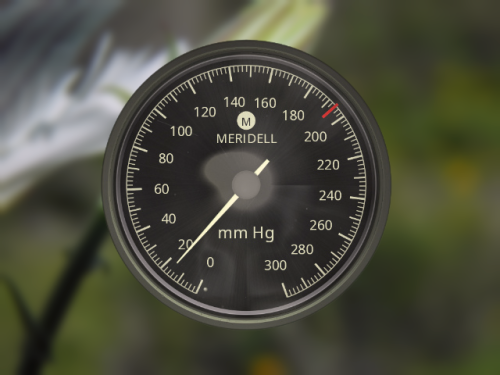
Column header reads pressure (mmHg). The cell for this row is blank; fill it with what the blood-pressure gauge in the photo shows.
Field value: 16 mmHg
